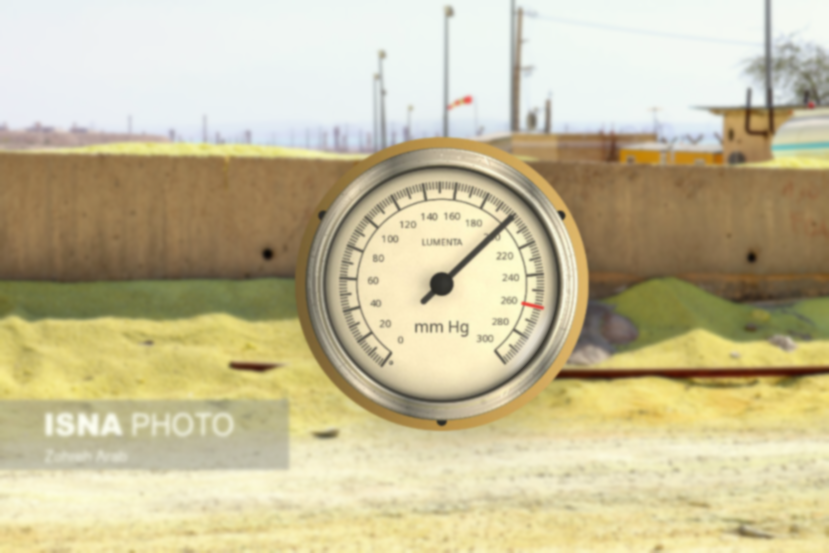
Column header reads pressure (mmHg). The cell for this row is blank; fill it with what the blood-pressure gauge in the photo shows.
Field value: 200 mmHg
